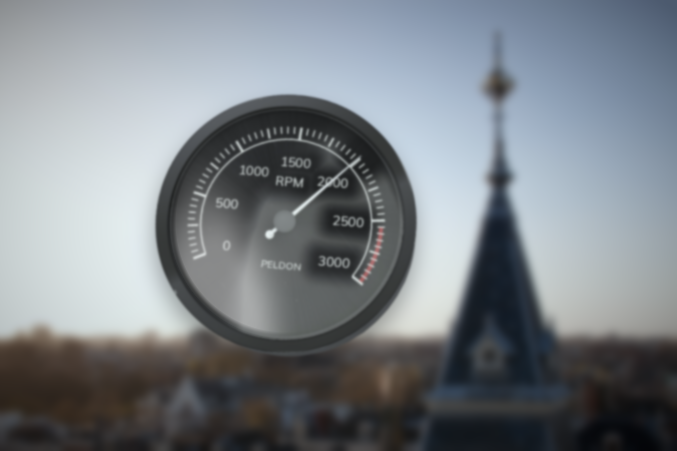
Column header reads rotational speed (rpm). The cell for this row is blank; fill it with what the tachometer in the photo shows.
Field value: 2000 rpm
